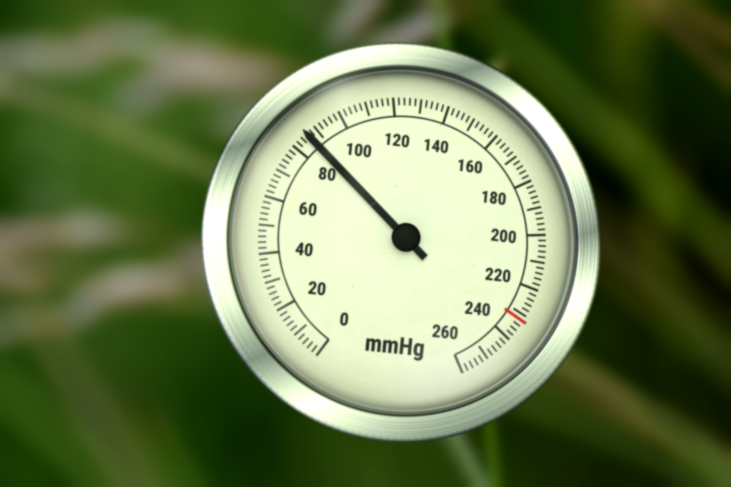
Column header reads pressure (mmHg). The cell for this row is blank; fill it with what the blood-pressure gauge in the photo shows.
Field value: 86 mmHg
